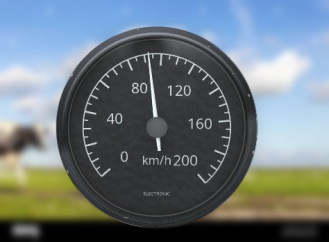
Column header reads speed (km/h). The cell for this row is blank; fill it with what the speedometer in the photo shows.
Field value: 92.5 km/h
